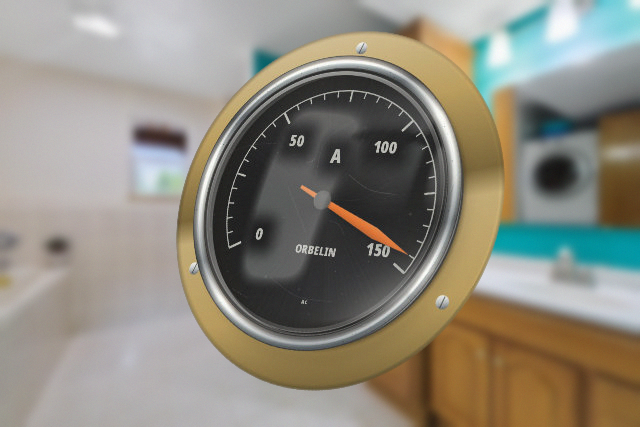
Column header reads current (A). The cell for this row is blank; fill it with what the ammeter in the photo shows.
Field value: 145 A
